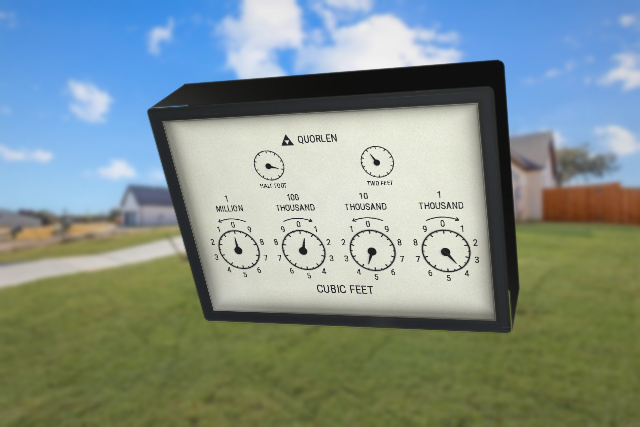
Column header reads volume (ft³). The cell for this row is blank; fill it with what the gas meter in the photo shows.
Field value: 4400 ft³
